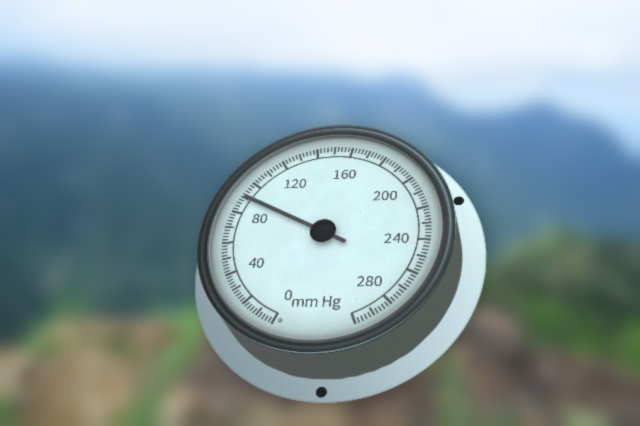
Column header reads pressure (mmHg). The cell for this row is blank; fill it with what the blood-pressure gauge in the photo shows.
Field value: 90 mmHg
